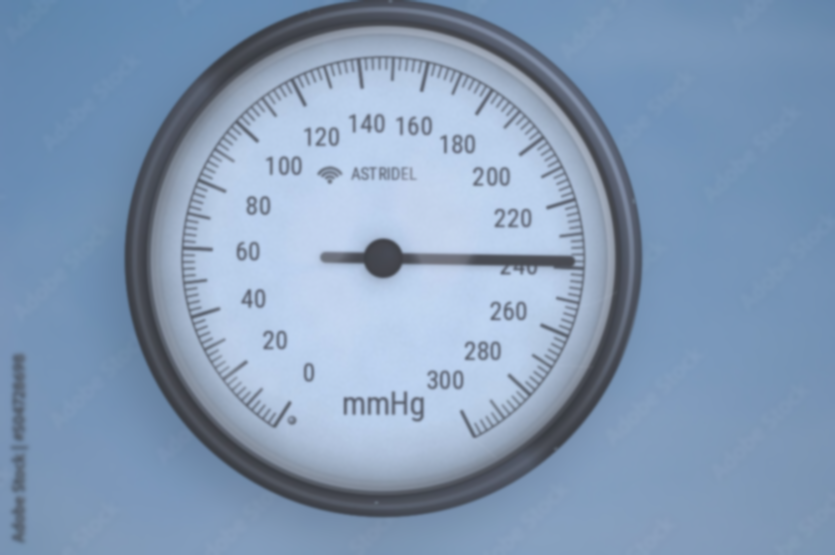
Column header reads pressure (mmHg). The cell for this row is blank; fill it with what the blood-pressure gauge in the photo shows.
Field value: 238 mmHg
